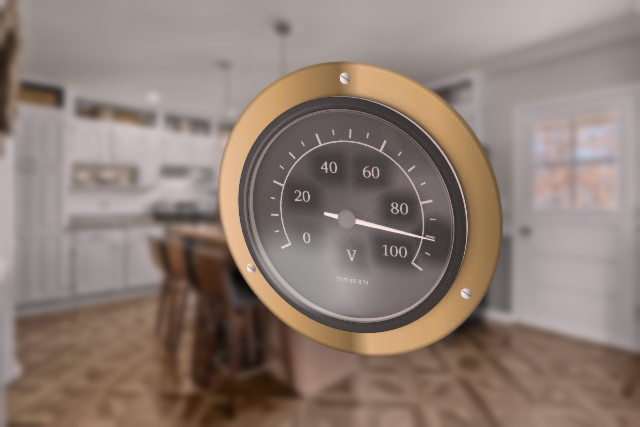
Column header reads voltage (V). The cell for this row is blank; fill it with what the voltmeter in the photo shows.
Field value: 90 V
